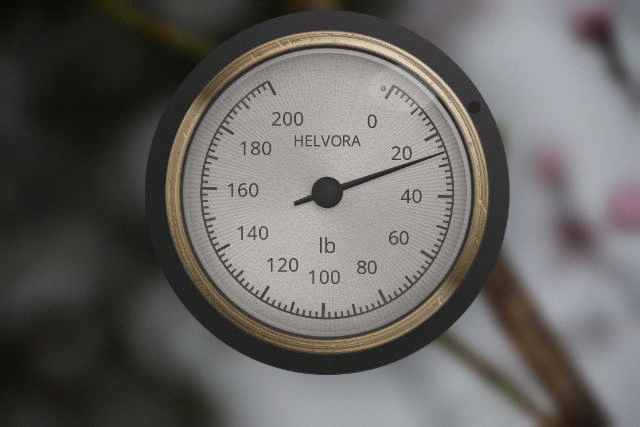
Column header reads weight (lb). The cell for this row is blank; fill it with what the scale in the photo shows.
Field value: 26 lb
